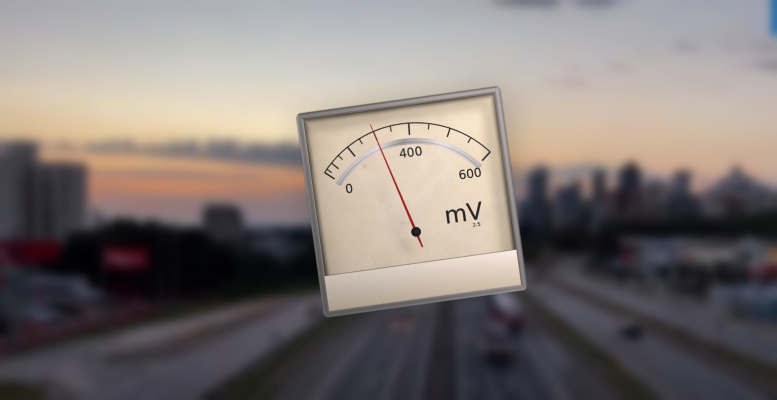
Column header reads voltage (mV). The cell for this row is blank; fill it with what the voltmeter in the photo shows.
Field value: 300 mV
